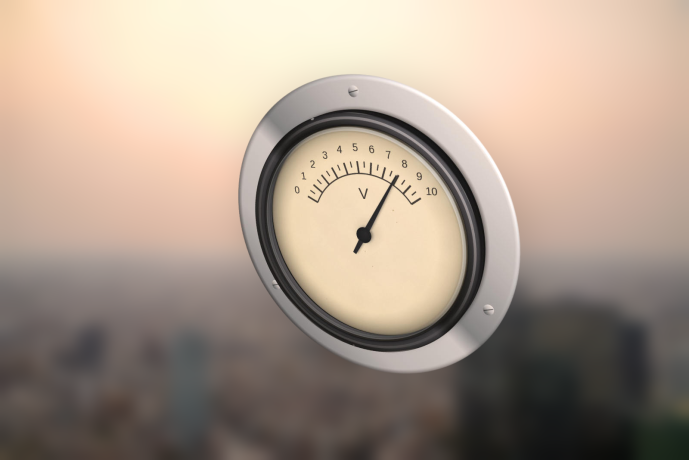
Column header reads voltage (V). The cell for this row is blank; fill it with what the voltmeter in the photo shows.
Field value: 8 V
